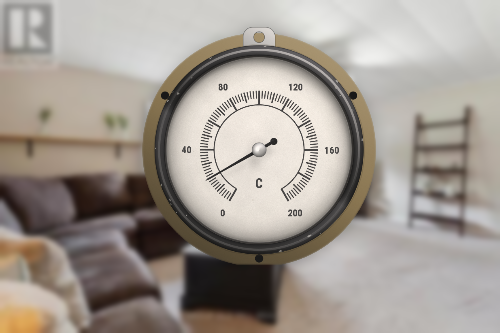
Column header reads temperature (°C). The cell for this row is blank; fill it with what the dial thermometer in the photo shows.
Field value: 20 °C
